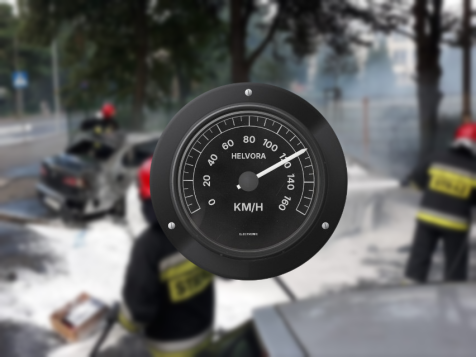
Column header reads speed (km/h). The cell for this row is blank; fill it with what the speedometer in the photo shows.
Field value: 120 km/h
